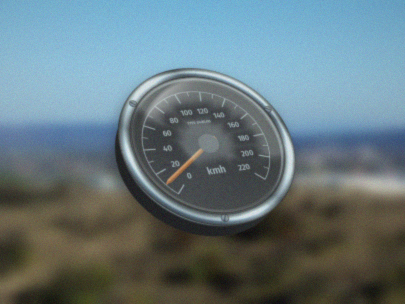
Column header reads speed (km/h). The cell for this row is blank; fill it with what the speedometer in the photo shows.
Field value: 10 km/h
